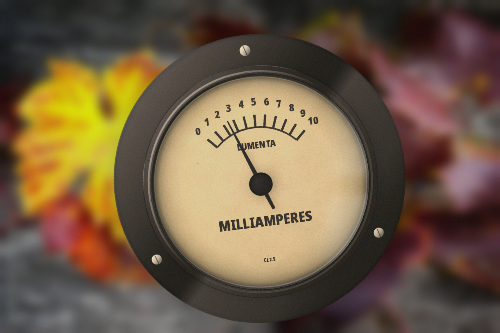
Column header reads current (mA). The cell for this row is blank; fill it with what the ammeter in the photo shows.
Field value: 2.5 mA
